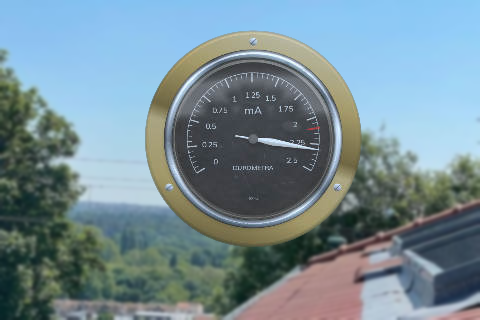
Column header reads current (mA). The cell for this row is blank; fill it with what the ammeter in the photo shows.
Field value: 2.3 mA
